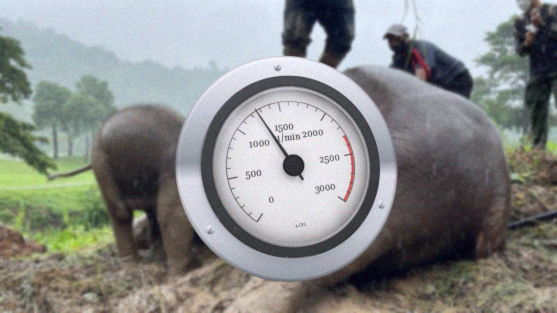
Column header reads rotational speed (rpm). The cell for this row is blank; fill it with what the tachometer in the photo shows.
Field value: 1250 rpm
